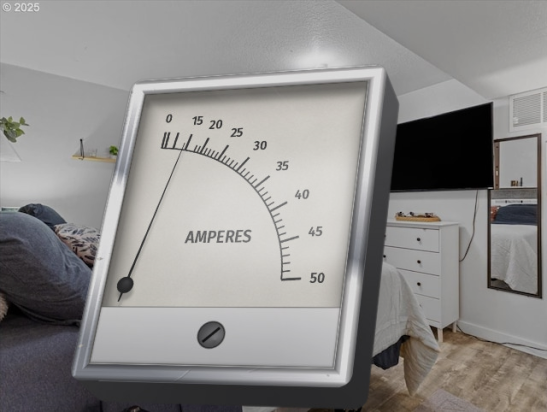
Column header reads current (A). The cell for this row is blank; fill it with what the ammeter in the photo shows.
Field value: 15 A
